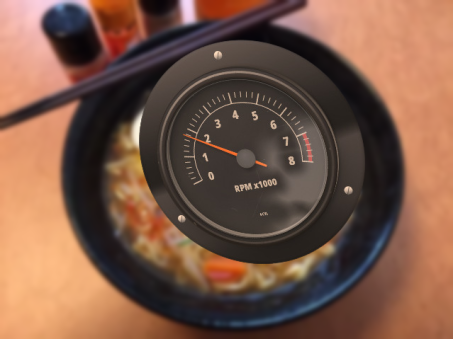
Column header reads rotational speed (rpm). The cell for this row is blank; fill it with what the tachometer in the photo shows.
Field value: 1800 rpm
